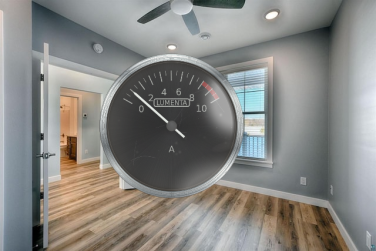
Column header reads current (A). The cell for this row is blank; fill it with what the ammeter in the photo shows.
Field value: 1 A
